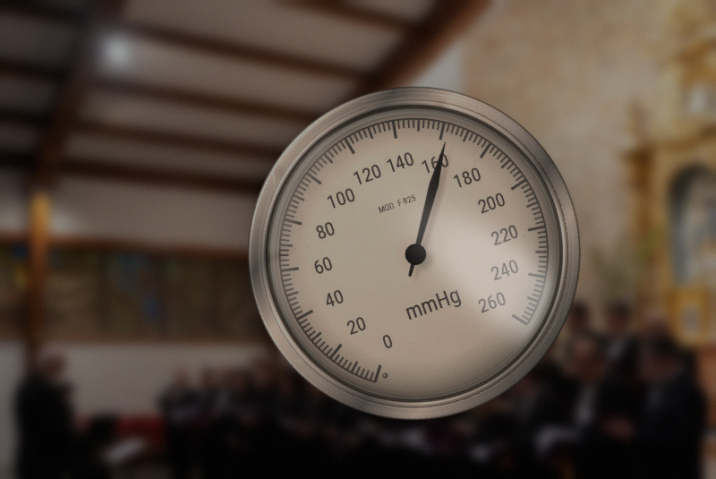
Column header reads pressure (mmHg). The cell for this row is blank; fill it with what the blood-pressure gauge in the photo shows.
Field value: 162 mmHg
